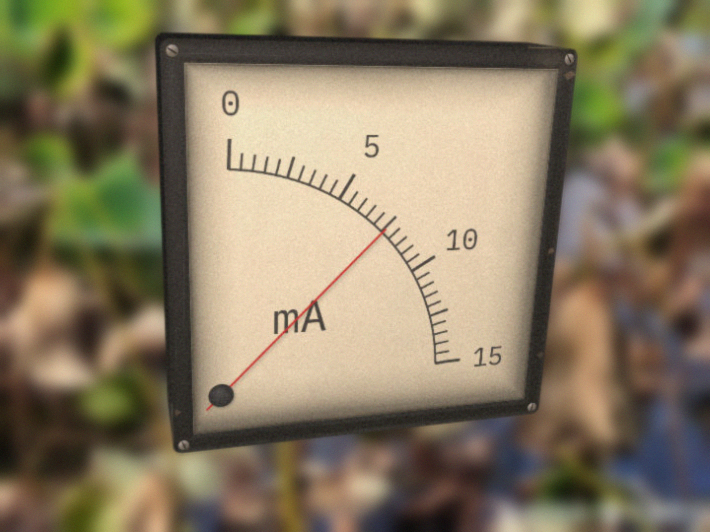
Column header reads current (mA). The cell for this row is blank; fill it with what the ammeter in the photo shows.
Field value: 7.5 mA
